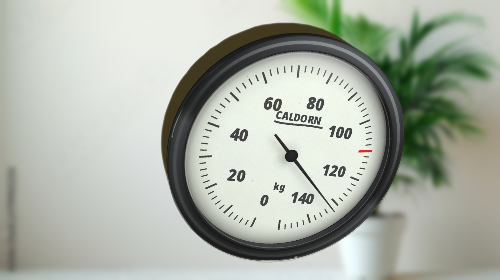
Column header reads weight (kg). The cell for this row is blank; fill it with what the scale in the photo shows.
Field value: 132 kg
